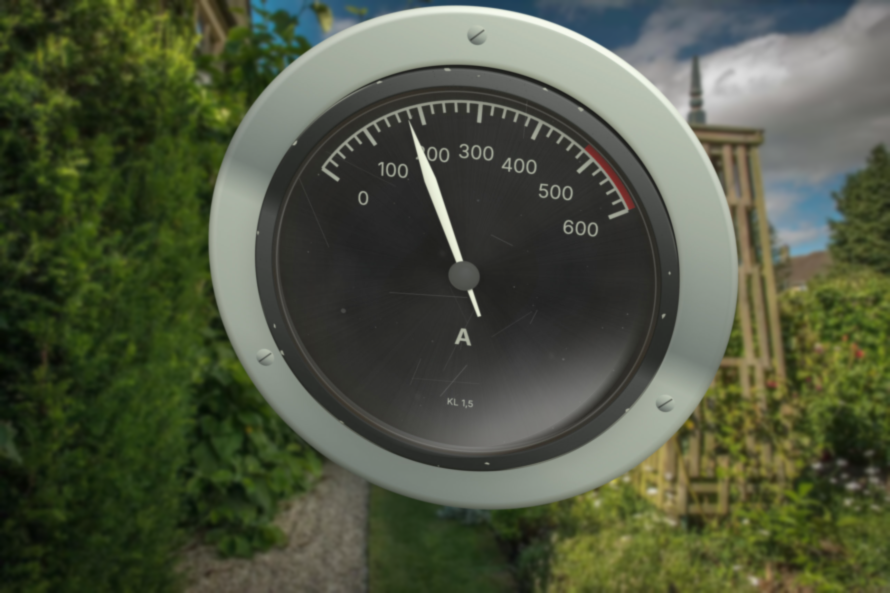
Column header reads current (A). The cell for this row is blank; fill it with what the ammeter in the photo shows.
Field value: 180 A
